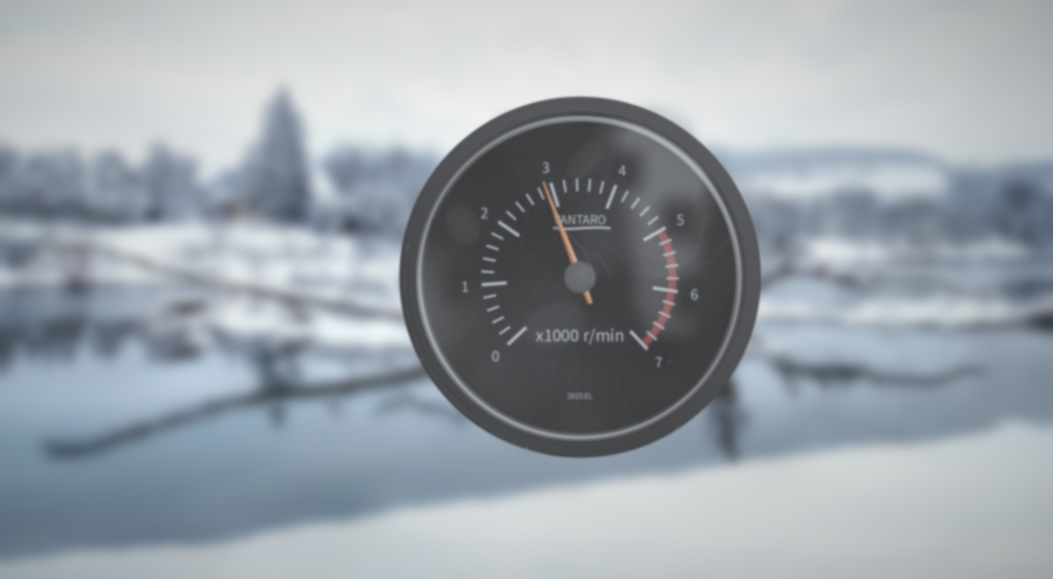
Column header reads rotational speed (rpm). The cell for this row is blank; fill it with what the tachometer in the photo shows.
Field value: 2900 rpm
